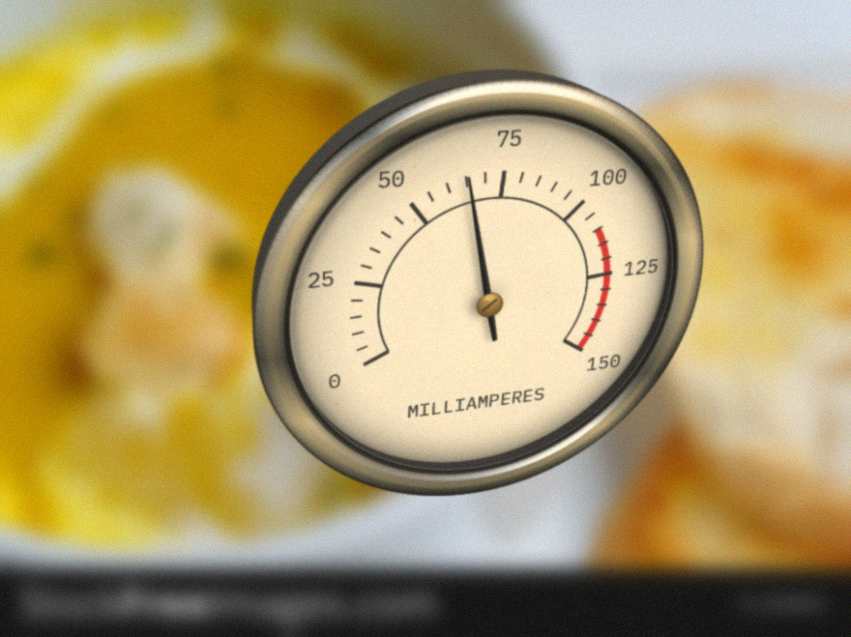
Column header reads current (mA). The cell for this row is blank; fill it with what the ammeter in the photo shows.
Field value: 65 mA
